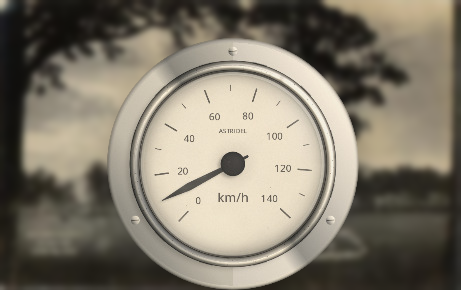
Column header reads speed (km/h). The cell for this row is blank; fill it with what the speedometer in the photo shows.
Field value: 10 km/h
